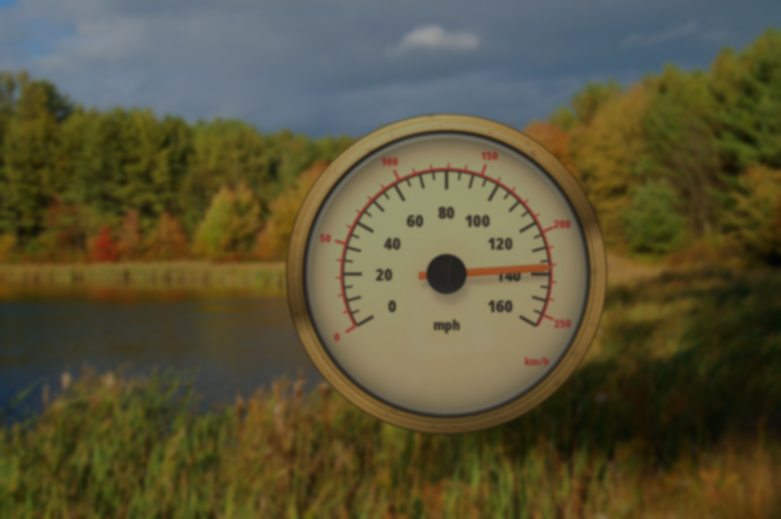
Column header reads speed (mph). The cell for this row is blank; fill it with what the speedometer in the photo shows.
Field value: 137.5 mph
